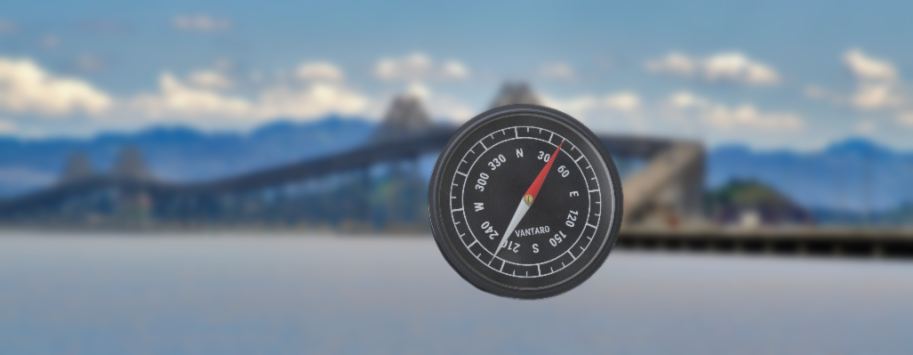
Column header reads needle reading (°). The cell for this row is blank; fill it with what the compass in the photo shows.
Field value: 40 °
